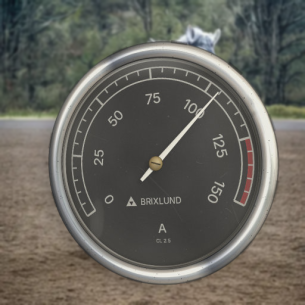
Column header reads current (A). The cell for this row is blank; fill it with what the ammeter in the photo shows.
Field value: 105 A
